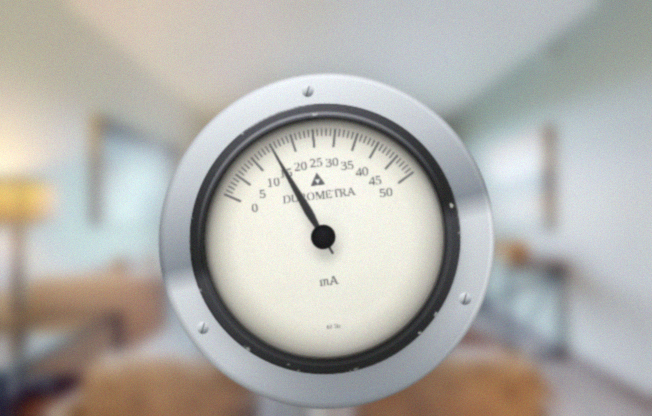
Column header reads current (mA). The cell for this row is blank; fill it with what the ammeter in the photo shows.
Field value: 15 mA
